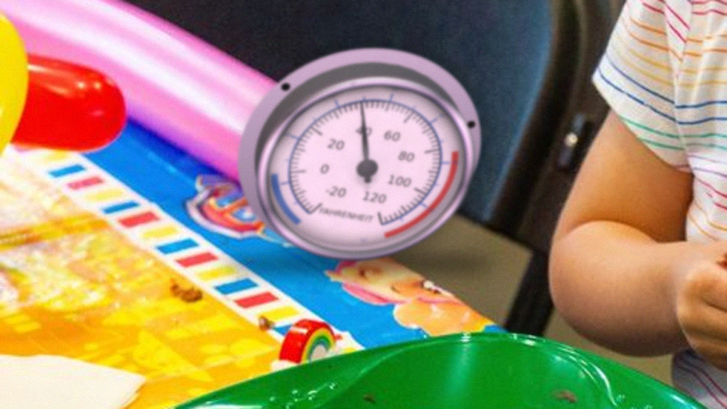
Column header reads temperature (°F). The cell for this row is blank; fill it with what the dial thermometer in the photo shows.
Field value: 40 °F
